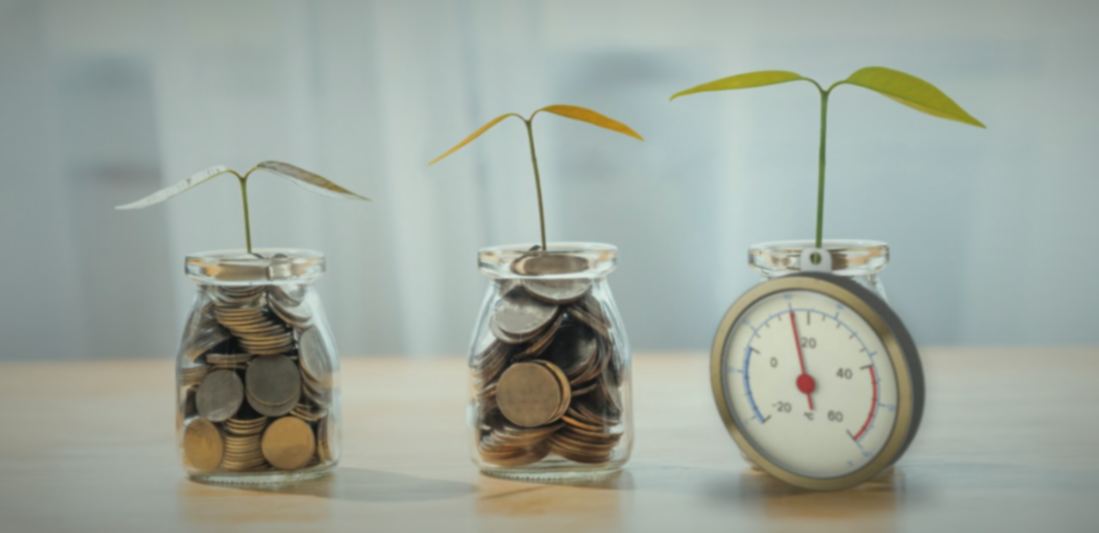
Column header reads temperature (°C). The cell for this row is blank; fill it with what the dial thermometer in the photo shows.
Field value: 16 °C
